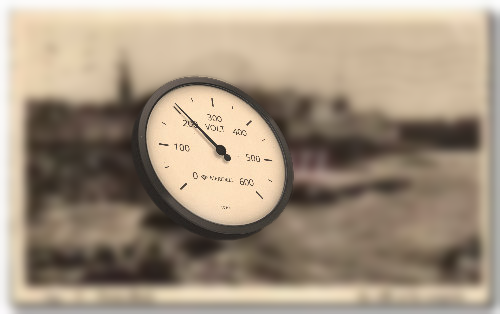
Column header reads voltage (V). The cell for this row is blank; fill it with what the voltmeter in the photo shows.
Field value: 200 V
